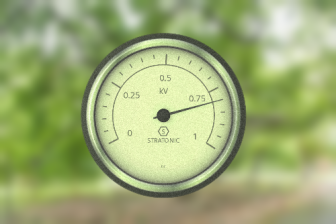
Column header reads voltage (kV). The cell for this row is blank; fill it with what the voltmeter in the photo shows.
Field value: 0.8 kV
